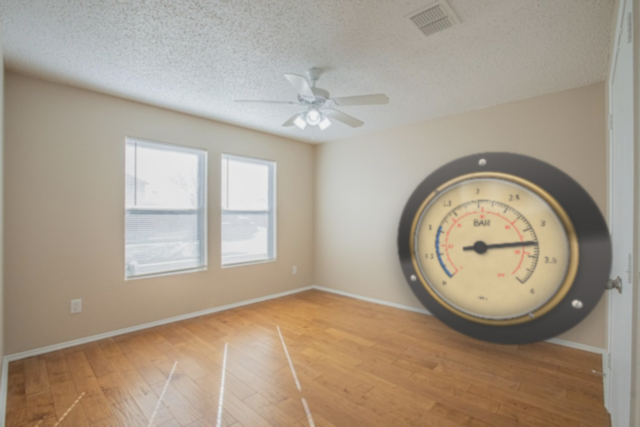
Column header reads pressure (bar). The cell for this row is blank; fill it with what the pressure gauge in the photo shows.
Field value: 3.25 bar
